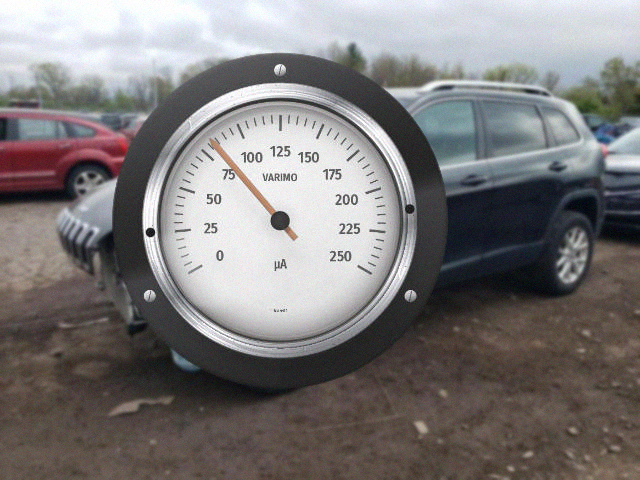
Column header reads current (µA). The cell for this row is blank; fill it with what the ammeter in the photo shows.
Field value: 82.5 µA
